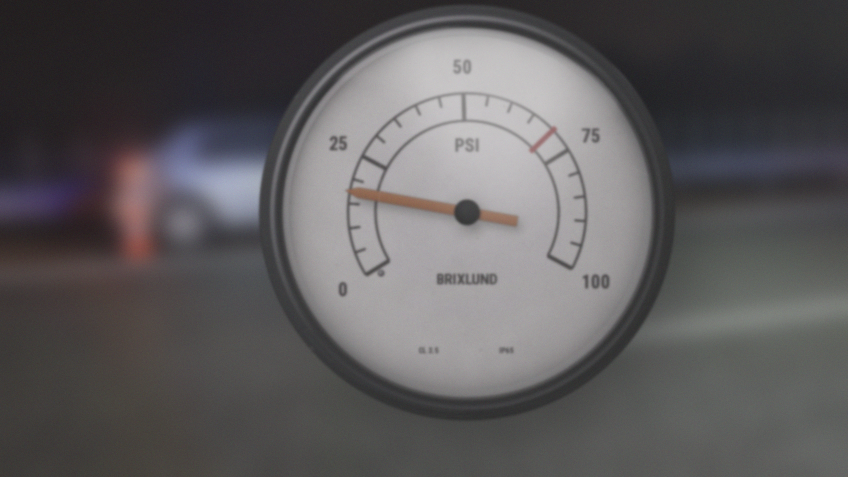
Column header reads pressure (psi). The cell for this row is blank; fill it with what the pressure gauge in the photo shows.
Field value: 17.5 psi
